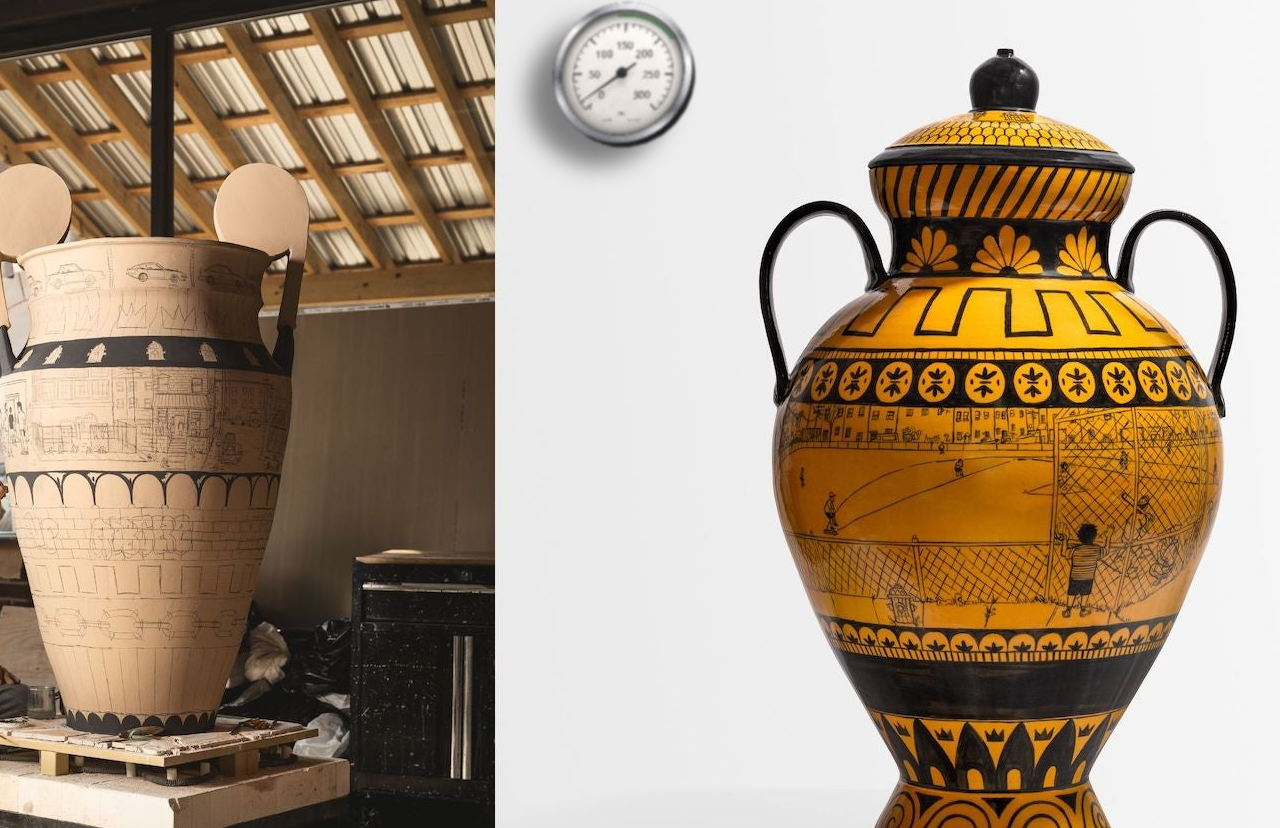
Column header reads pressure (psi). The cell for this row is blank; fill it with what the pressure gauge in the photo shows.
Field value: 10 psi
